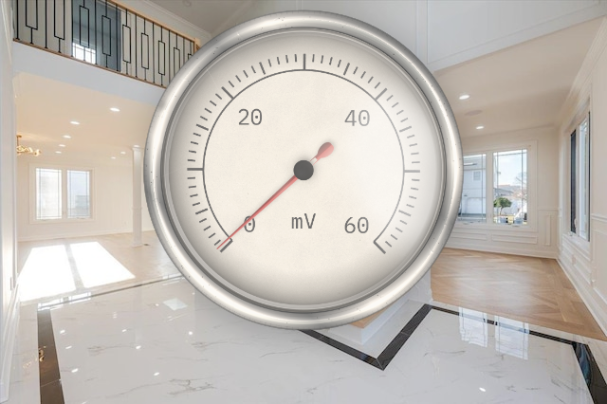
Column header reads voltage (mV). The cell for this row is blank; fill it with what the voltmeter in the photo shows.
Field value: 0.5 mV
